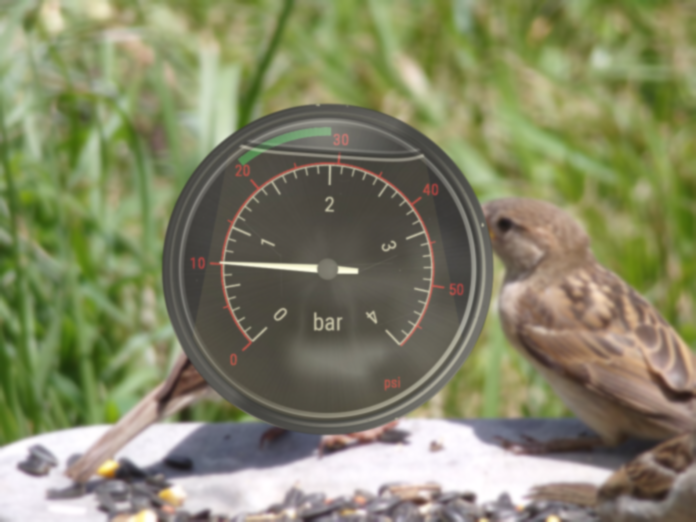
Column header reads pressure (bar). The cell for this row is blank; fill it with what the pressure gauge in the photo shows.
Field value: 0.7 bar
